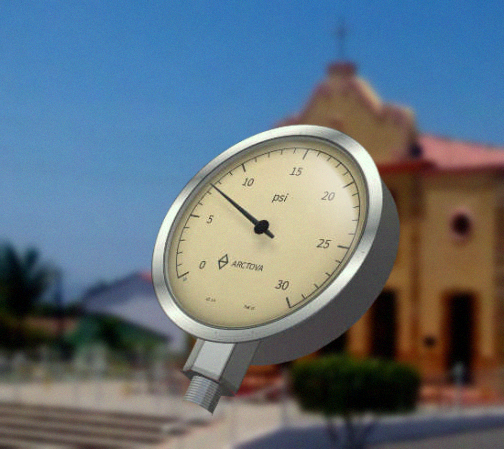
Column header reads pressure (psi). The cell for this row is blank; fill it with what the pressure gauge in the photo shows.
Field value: 7.5 psi
